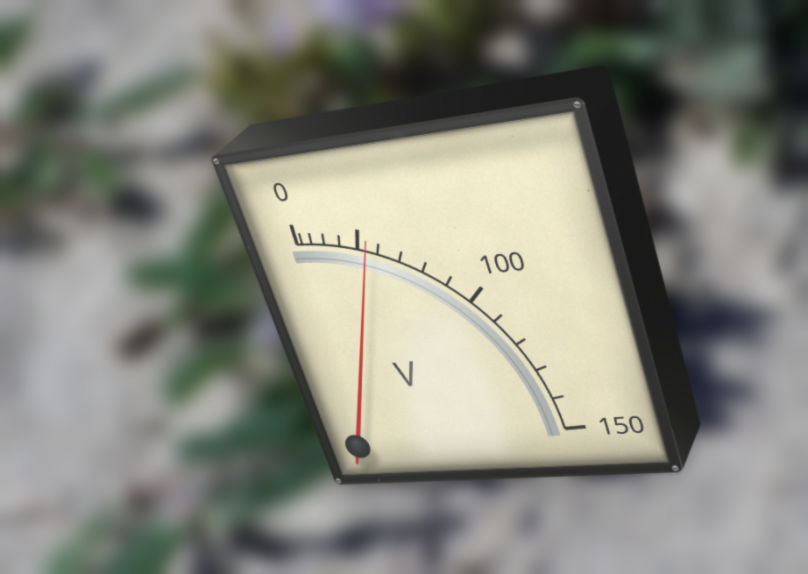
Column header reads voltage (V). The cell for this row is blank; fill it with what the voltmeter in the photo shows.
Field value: 55 V
